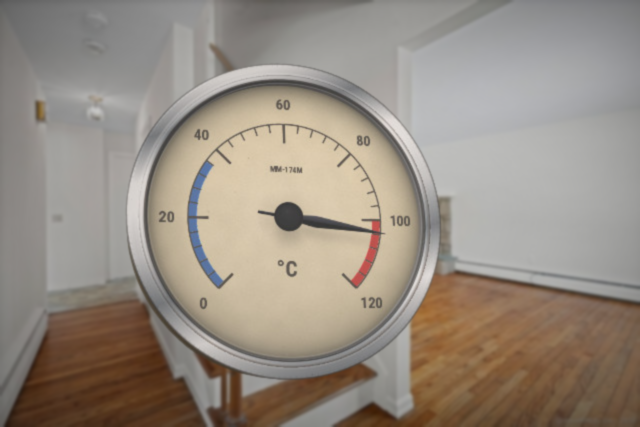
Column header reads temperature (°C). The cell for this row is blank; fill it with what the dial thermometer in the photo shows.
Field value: 104 °C
